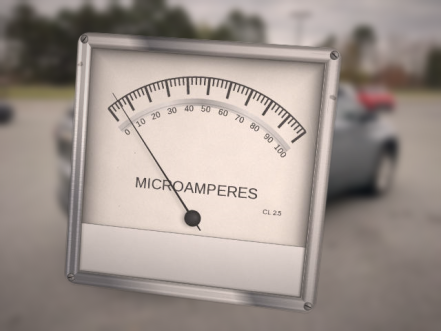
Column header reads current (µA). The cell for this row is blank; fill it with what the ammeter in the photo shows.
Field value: 6 µA
